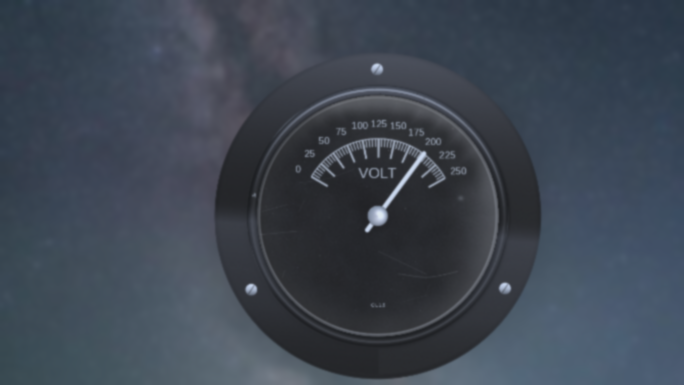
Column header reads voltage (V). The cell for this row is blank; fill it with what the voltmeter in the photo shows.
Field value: 200 V
